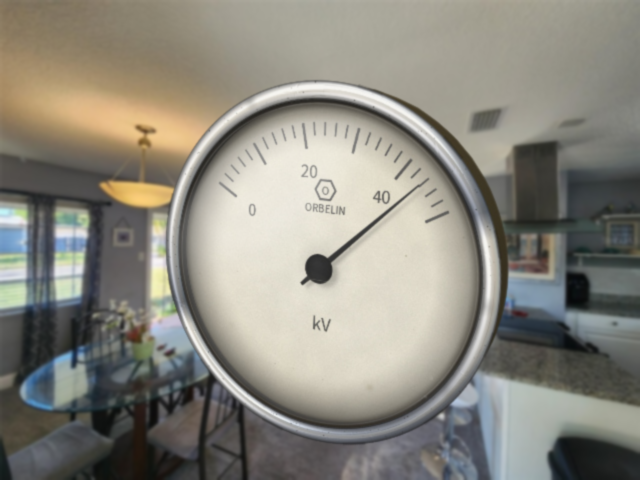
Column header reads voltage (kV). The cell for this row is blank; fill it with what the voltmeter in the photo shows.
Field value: 44 kV
